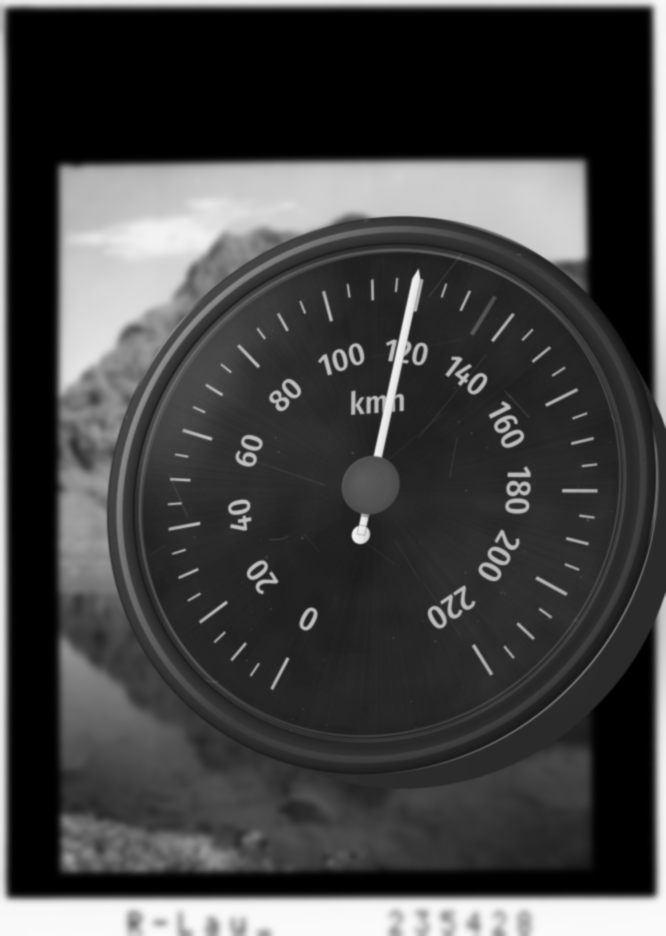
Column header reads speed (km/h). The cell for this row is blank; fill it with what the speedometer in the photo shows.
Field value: 120 km/h
